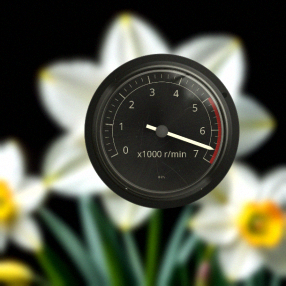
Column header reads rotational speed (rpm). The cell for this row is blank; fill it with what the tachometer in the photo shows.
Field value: 6600 rpm
